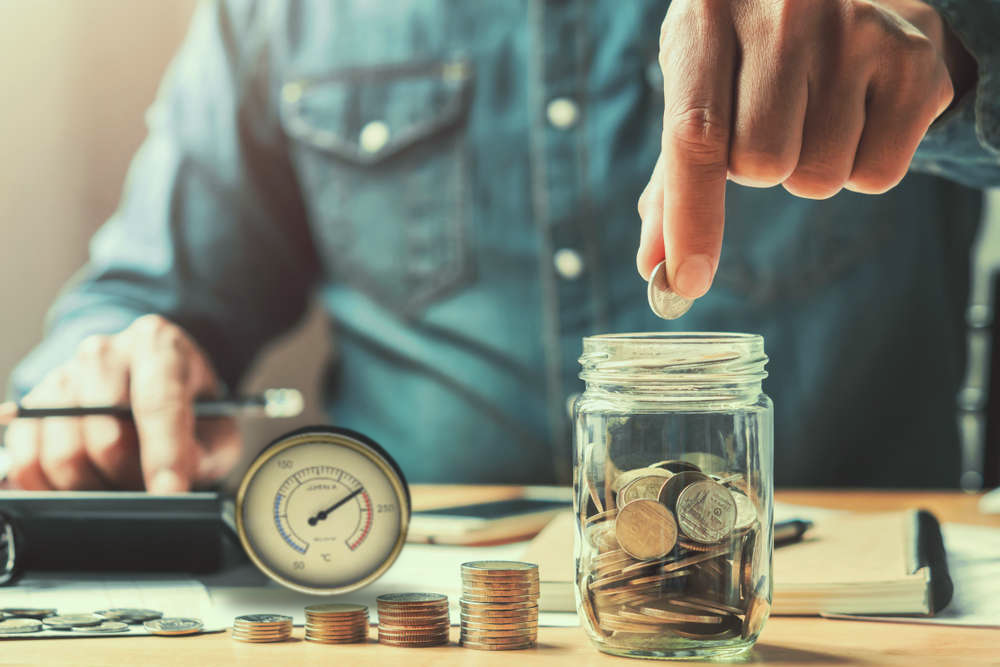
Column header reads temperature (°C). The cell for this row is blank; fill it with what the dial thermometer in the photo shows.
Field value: 225 °C
